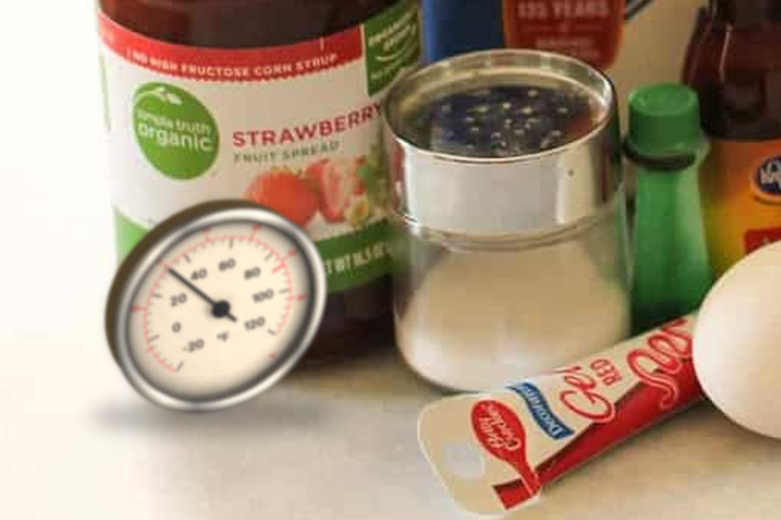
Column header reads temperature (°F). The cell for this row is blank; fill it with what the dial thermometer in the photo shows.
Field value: 32 °F
